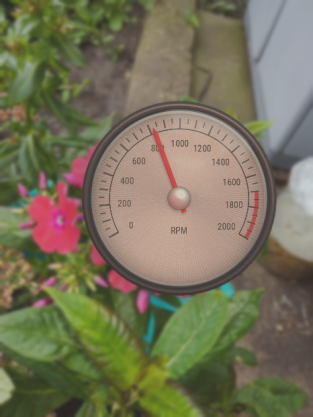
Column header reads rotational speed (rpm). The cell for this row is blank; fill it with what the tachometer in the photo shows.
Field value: 825 rpm
